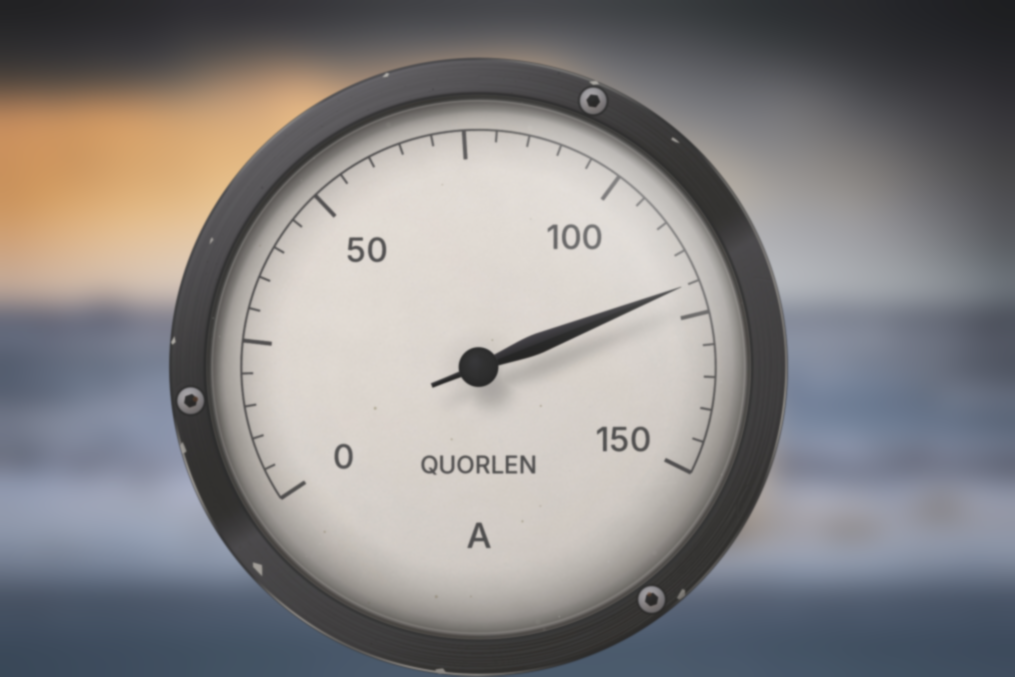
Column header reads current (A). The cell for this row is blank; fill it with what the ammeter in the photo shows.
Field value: 120 A
